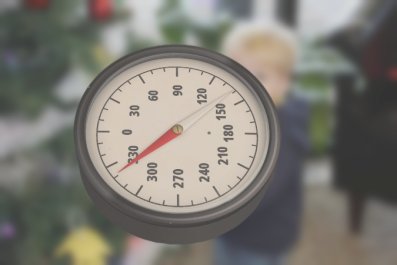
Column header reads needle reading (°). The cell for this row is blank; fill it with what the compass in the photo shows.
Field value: 320 °
